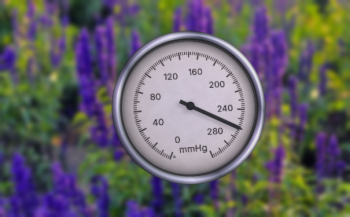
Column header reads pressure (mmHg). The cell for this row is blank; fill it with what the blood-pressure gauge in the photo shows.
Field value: 260 mmHg
